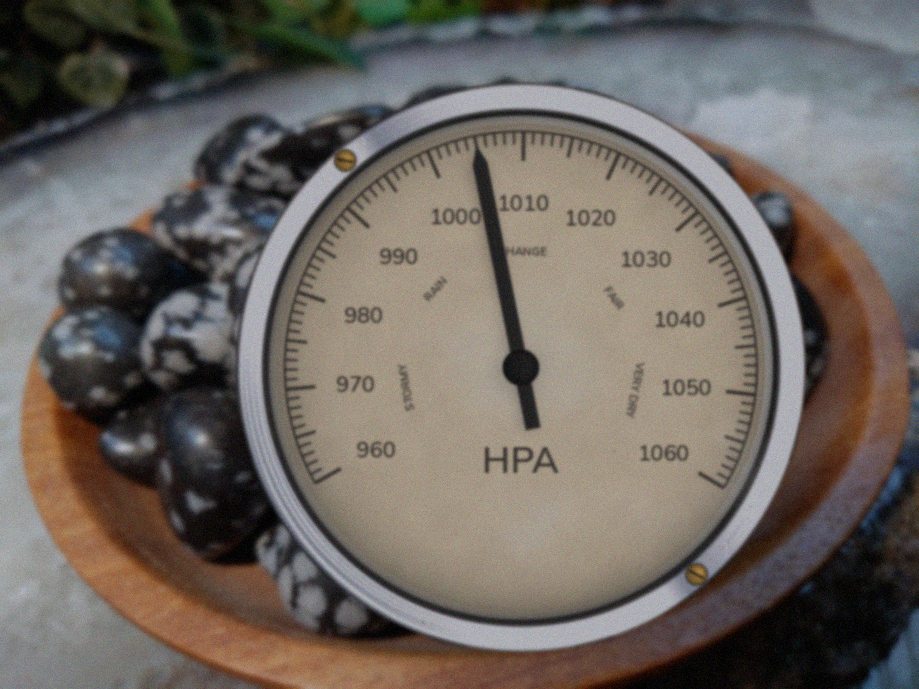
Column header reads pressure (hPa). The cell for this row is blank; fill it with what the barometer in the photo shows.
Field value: 1005 hPa
